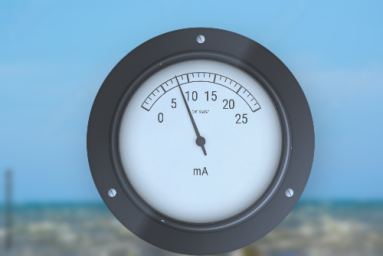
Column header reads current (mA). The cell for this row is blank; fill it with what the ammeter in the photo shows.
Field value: 8 mA
